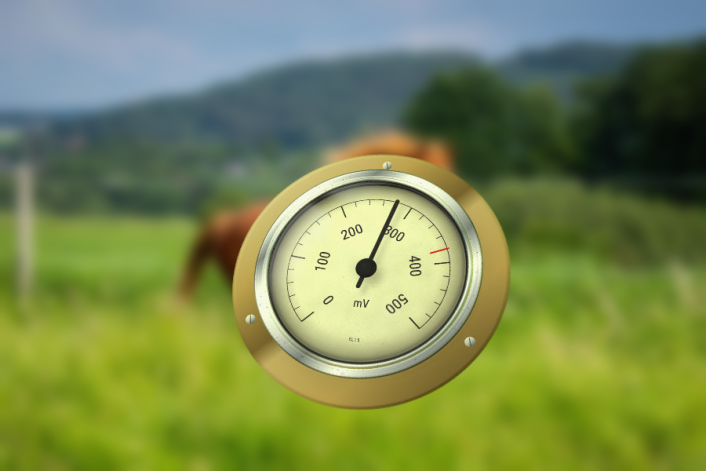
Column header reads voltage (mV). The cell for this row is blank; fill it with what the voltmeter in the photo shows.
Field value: 280 mV
